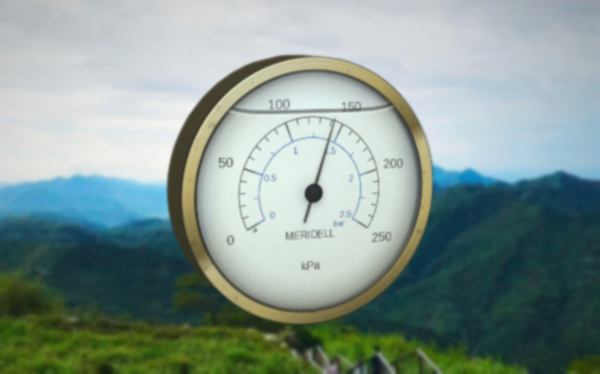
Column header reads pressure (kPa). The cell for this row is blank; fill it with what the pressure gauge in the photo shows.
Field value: 140 kPa
